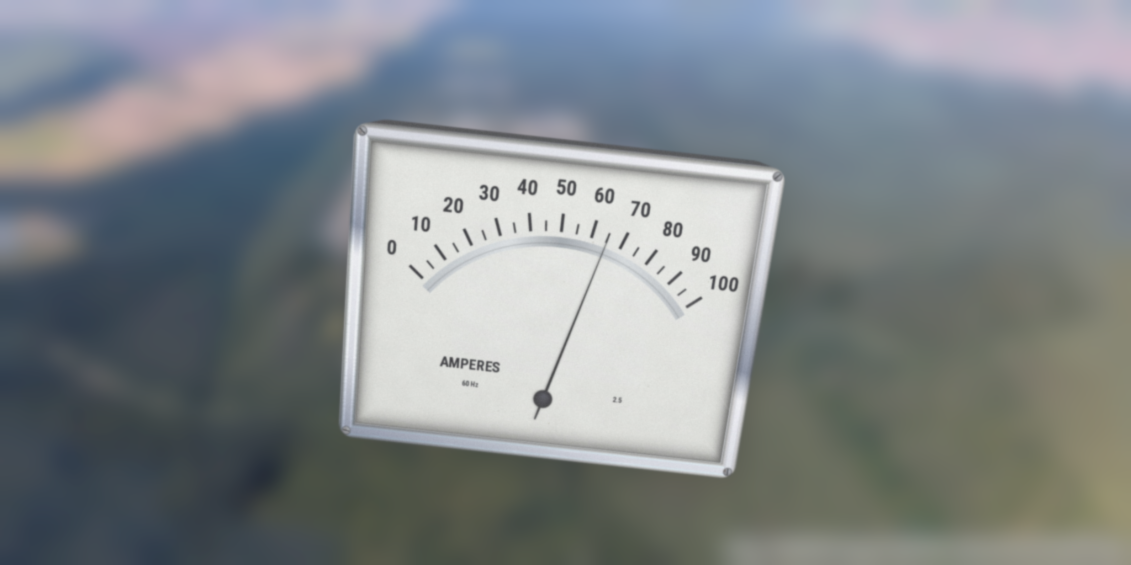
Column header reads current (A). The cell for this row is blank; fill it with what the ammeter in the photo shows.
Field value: 65 A
